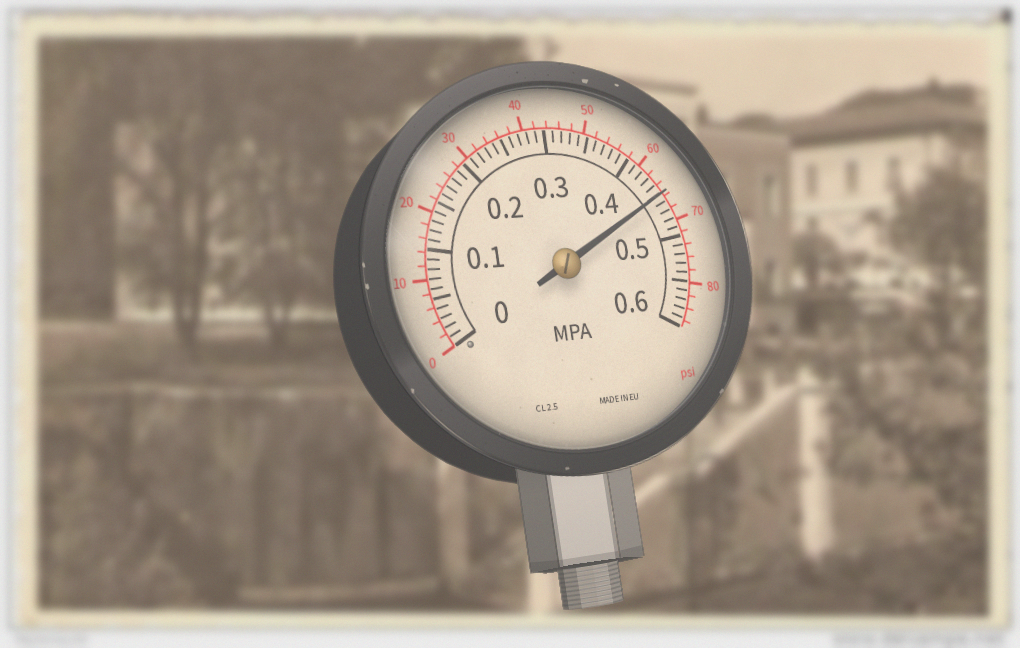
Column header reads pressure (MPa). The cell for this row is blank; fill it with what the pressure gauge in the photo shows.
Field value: 0.45 MPa
